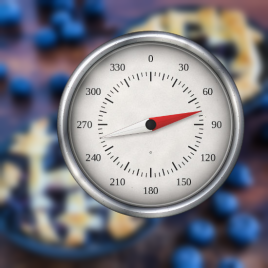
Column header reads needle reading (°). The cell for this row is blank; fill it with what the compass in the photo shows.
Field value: 75 °
